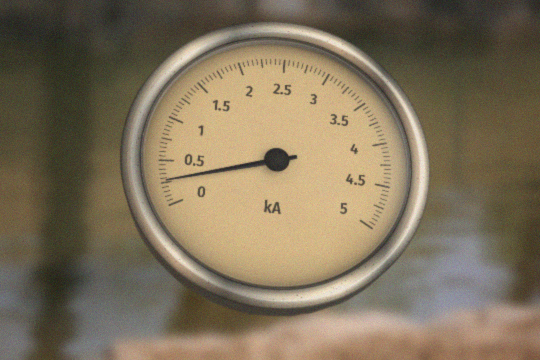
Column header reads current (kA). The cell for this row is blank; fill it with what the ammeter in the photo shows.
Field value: 0.25 kA
